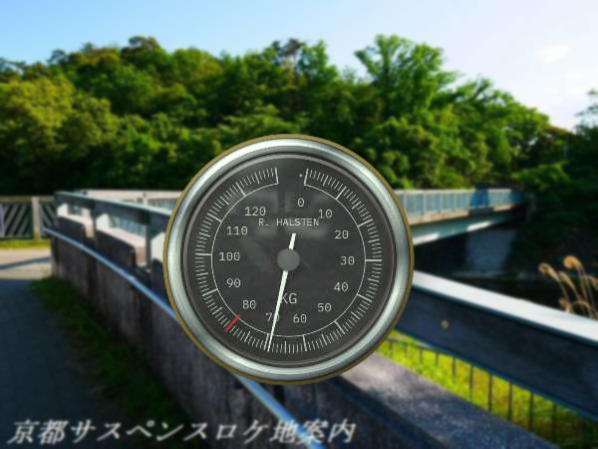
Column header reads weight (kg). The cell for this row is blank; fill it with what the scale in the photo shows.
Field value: 69 kg
